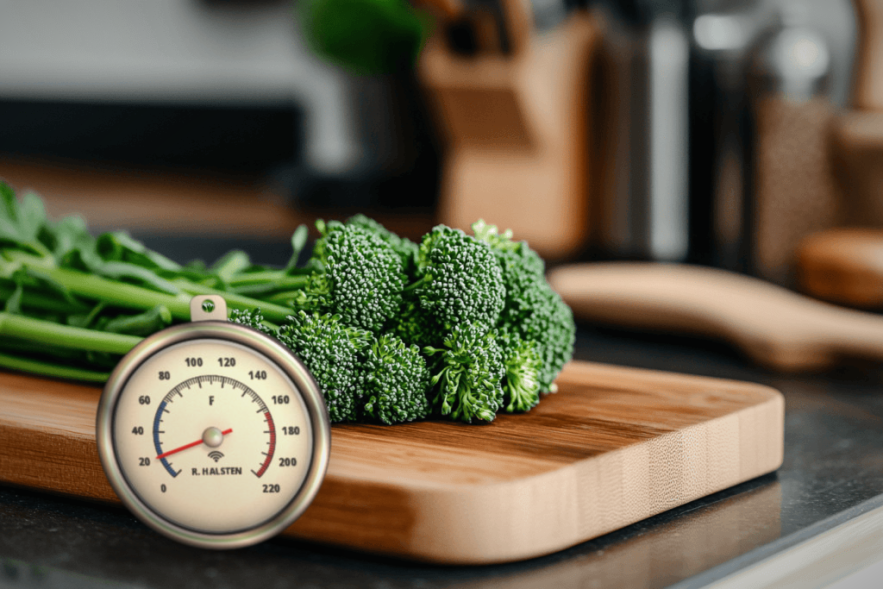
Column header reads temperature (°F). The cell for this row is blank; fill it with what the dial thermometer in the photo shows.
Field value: 20 °F
